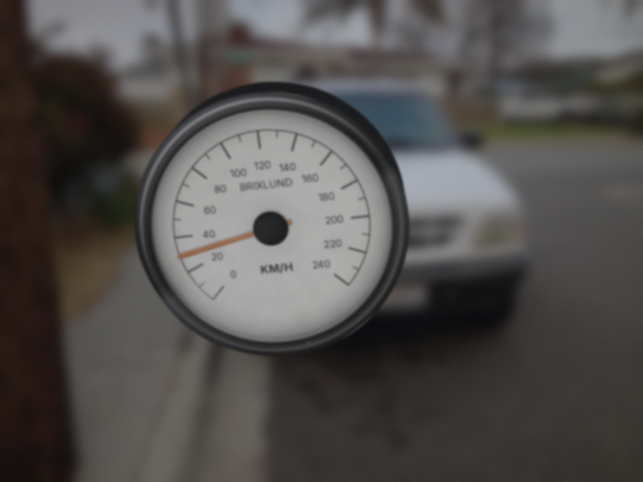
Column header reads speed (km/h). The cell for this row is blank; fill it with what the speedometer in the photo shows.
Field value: 30 km/h
